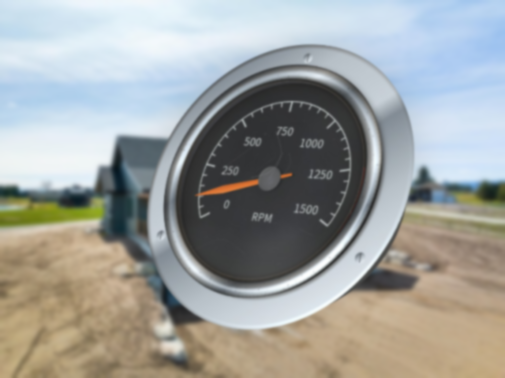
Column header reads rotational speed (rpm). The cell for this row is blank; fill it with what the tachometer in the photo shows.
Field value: 100 rpm
